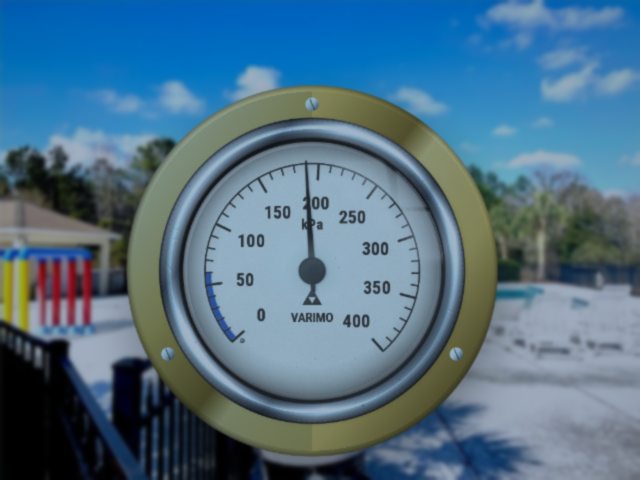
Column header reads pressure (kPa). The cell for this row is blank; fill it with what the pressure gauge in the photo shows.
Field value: 190 kPa
